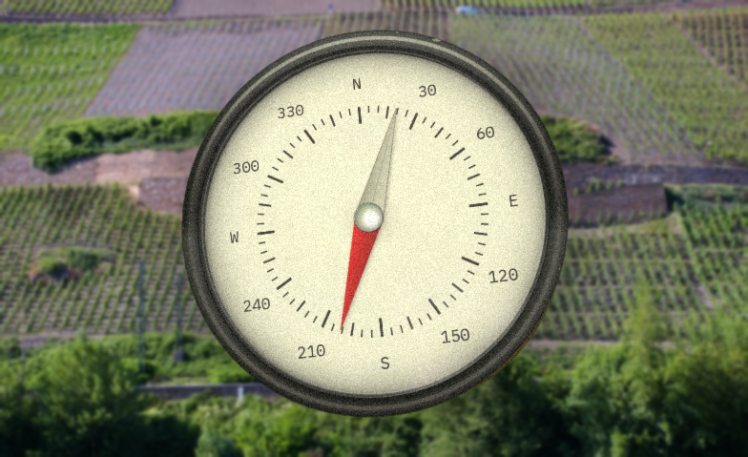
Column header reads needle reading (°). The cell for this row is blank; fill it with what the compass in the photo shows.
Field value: 200 °
